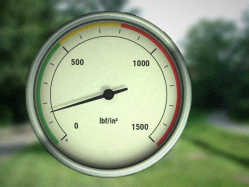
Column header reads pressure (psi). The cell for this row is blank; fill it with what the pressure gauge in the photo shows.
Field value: 150 psi
